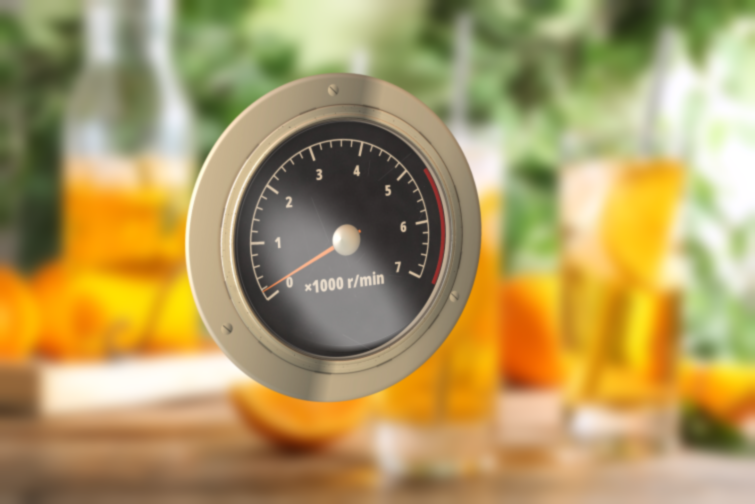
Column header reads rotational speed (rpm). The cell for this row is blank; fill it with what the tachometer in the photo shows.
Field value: 200 rpm
